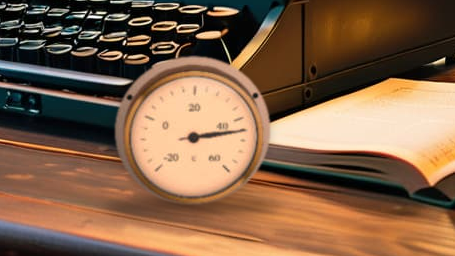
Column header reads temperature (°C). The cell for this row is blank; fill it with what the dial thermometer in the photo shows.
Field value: 44 °C
